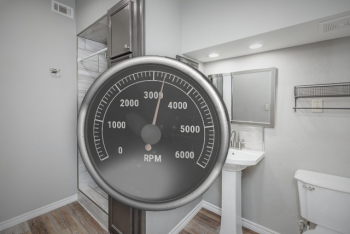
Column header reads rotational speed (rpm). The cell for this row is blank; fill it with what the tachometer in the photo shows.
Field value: 3300 rpm
